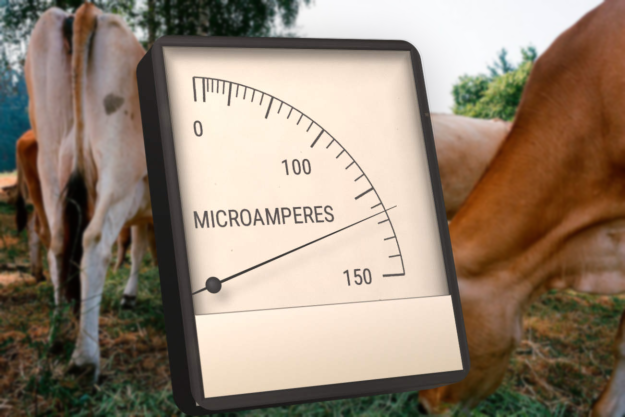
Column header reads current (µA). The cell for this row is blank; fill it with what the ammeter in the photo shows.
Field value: 132.5 µA
